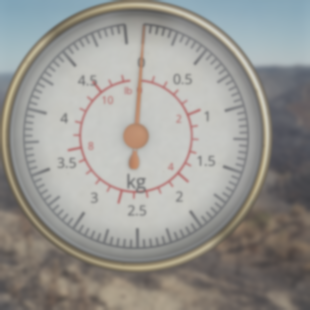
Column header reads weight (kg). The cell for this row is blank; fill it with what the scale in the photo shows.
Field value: 0 kg
